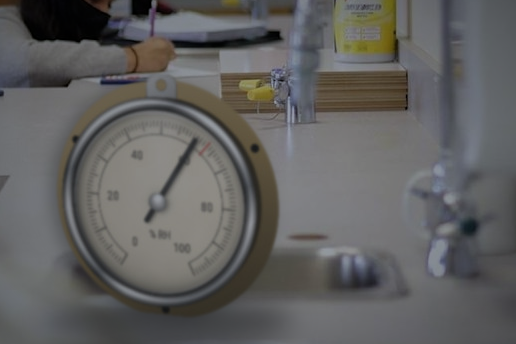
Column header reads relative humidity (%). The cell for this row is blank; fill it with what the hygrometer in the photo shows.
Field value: 60 %
